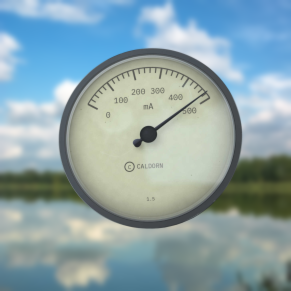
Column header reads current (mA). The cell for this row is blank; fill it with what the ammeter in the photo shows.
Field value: 480 mA
